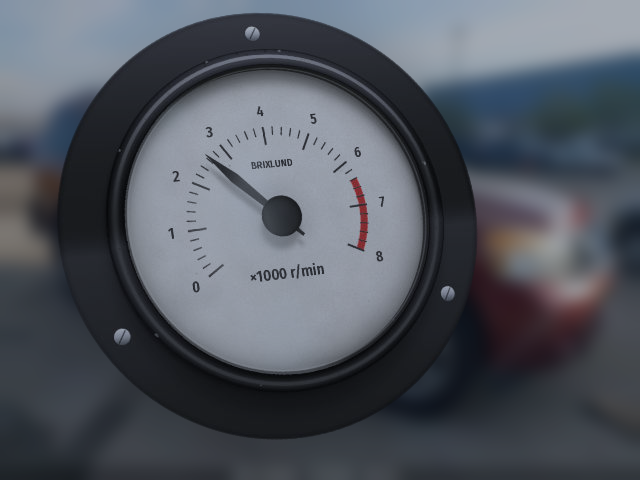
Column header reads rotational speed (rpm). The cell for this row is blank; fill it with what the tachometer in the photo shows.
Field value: 2600 rpm
